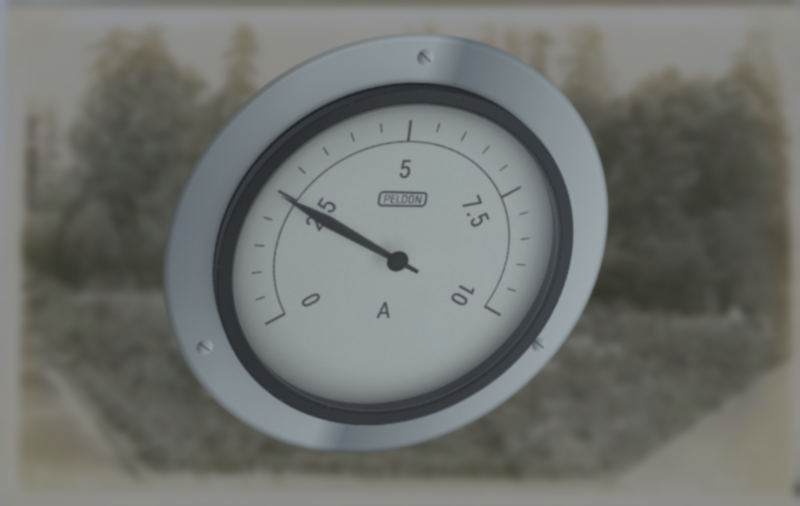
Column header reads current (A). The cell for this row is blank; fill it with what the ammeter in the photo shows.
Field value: 2.5 A
